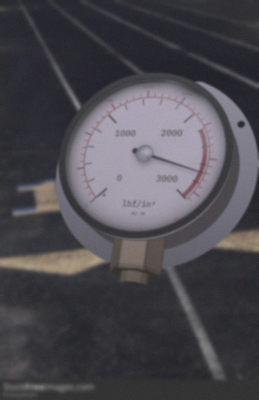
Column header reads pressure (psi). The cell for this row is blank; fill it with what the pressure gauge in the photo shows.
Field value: 2700 psi
